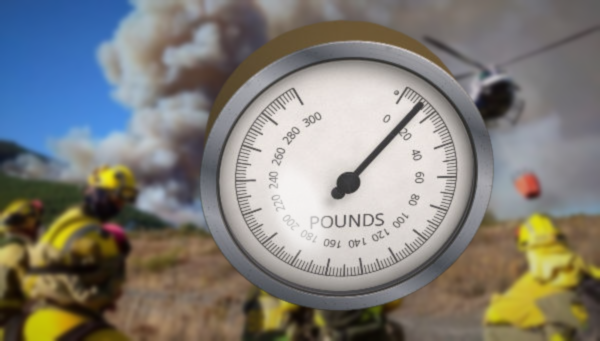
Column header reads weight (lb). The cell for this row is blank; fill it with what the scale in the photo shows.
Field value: 10 lb
